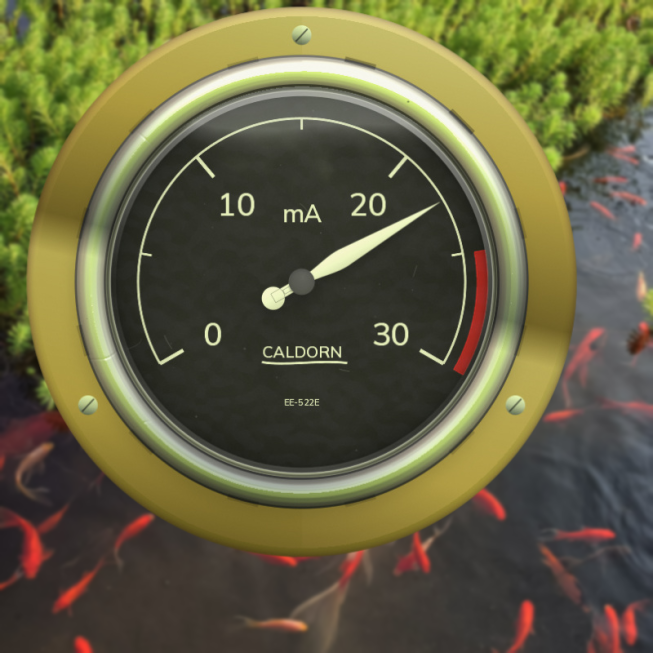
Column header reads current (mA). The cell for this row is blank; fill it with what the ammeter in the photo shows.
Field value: 22.5 mA
